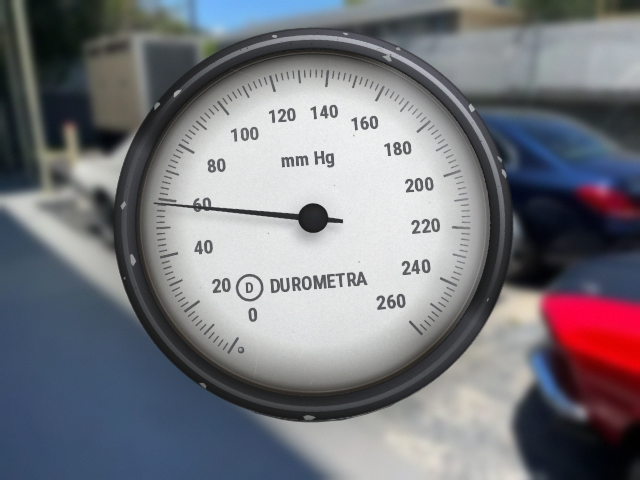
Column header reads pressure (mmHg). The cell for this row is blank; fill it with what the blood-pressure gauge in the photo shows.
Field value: 58 mmHg
